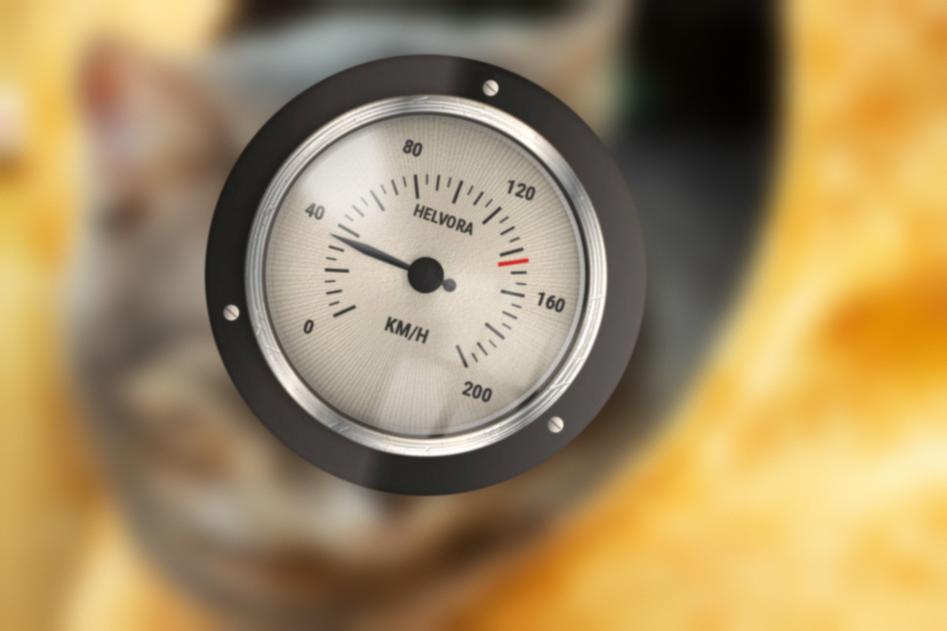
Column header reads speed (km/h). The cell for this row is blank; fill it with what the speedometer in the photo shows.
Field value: 35 km/h
